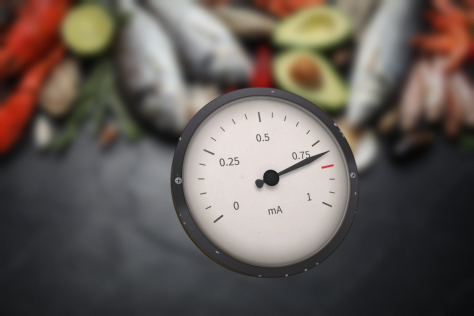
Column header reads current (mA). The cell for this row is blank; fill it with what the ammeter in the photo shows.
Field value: 0.8 mA
